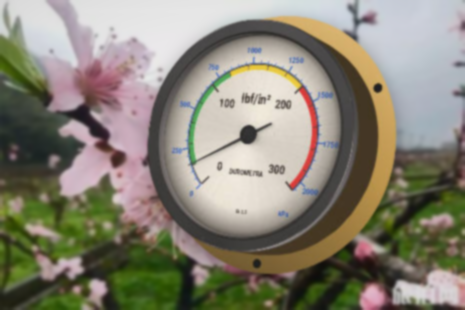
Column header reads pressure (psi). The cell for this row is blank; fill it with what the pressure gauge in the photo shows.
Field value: 20 psi
